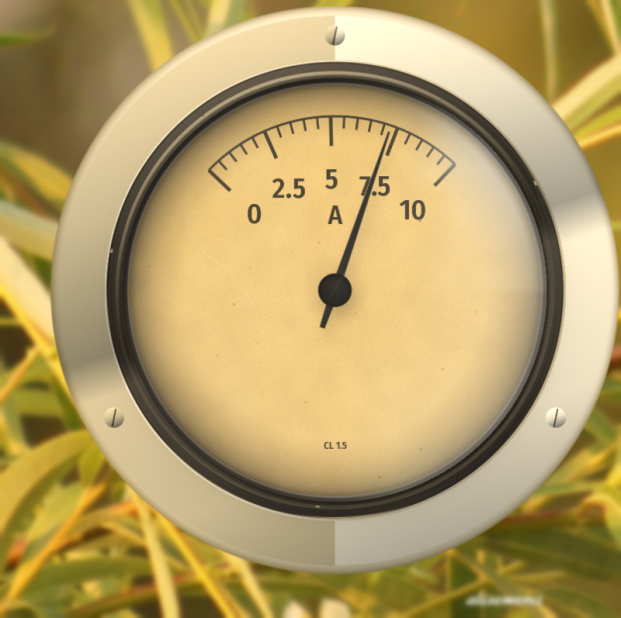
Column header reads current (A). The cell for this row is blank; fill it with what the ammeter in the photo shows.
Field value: 7.25 A
